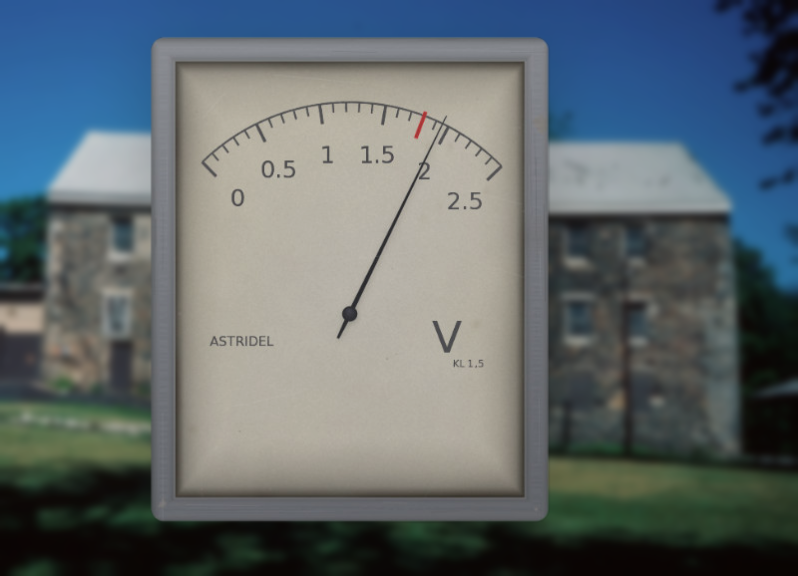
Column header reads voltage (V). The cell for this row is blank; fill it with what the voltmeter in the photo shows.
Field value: 1.95 V
